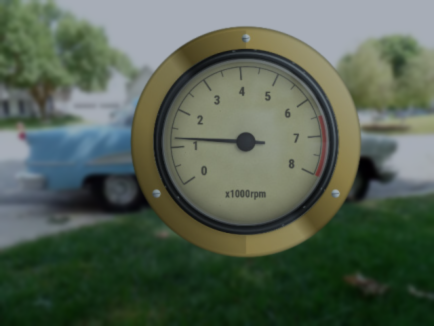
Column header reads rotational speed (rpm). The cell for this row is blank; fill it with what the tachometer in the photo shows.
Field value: 1250 rpm
